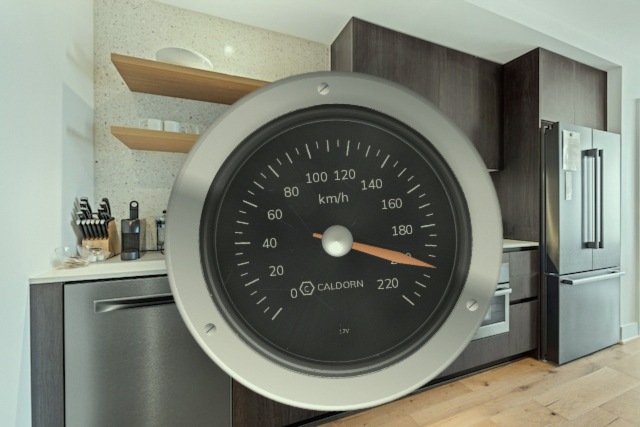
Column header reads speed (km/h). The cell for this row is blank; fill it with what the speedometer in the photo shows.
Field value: 200 km/h
